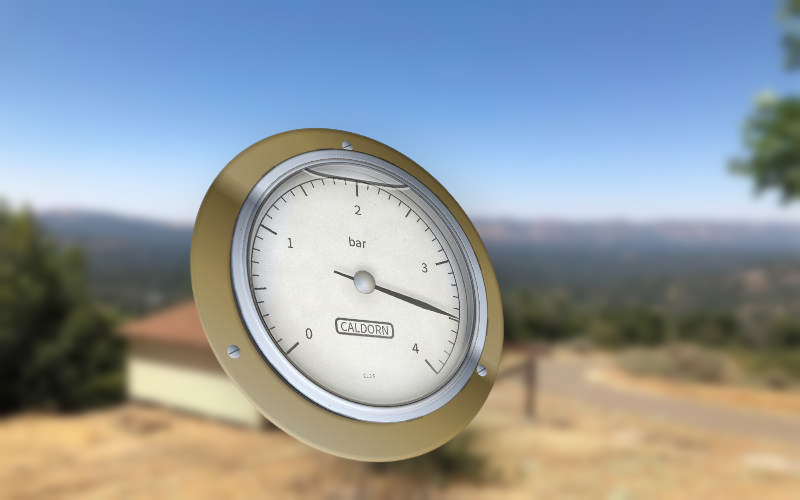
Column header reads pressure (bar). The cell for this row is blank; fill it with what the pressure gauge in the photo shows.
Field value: 3.5 bar
